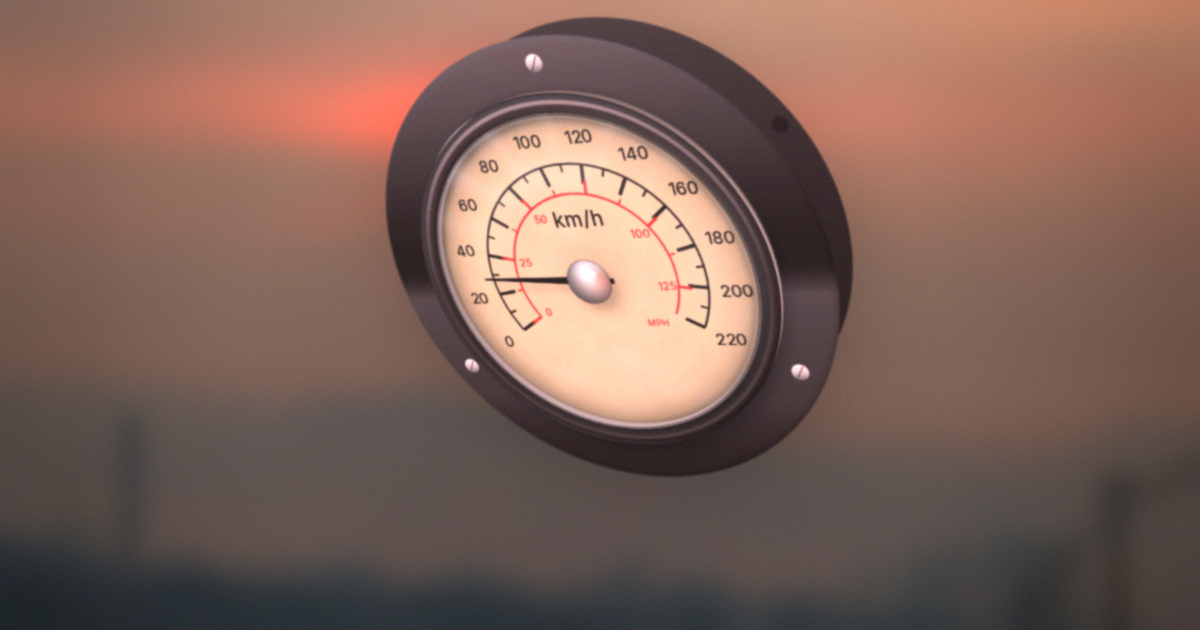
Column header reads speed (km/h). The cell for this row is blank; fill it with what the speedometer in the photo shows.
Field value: 30 km/h
